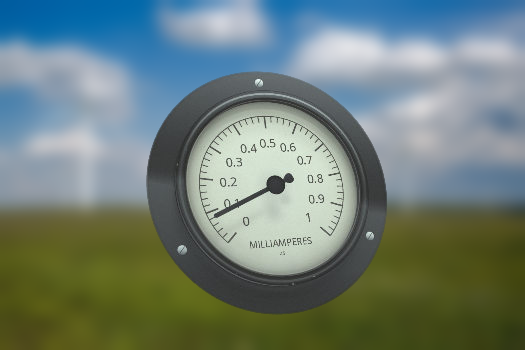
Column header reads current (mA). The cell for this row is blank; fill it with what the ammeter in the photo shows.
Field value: 0.08 mA
